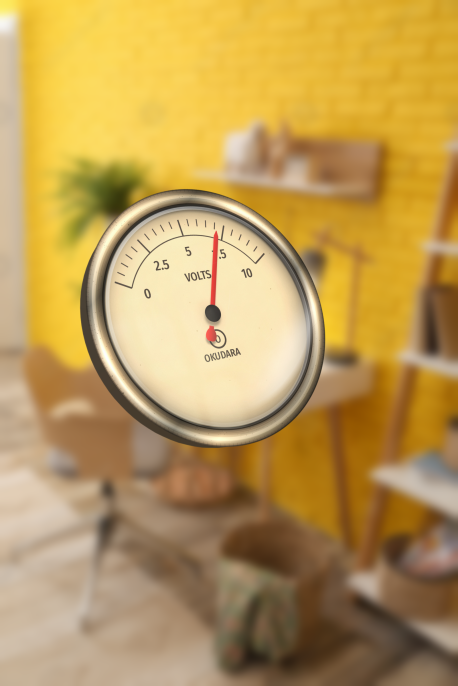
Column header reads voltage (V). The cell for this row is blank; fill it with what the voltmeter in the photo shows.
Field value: 7 V
